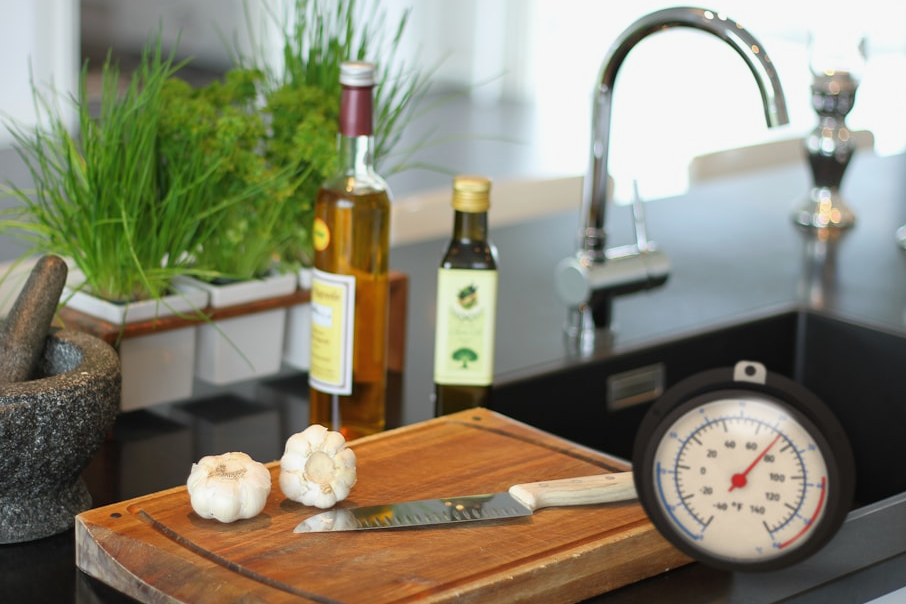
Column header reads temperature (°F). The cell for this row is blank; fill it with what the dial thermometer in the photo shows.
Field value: 72 °F
